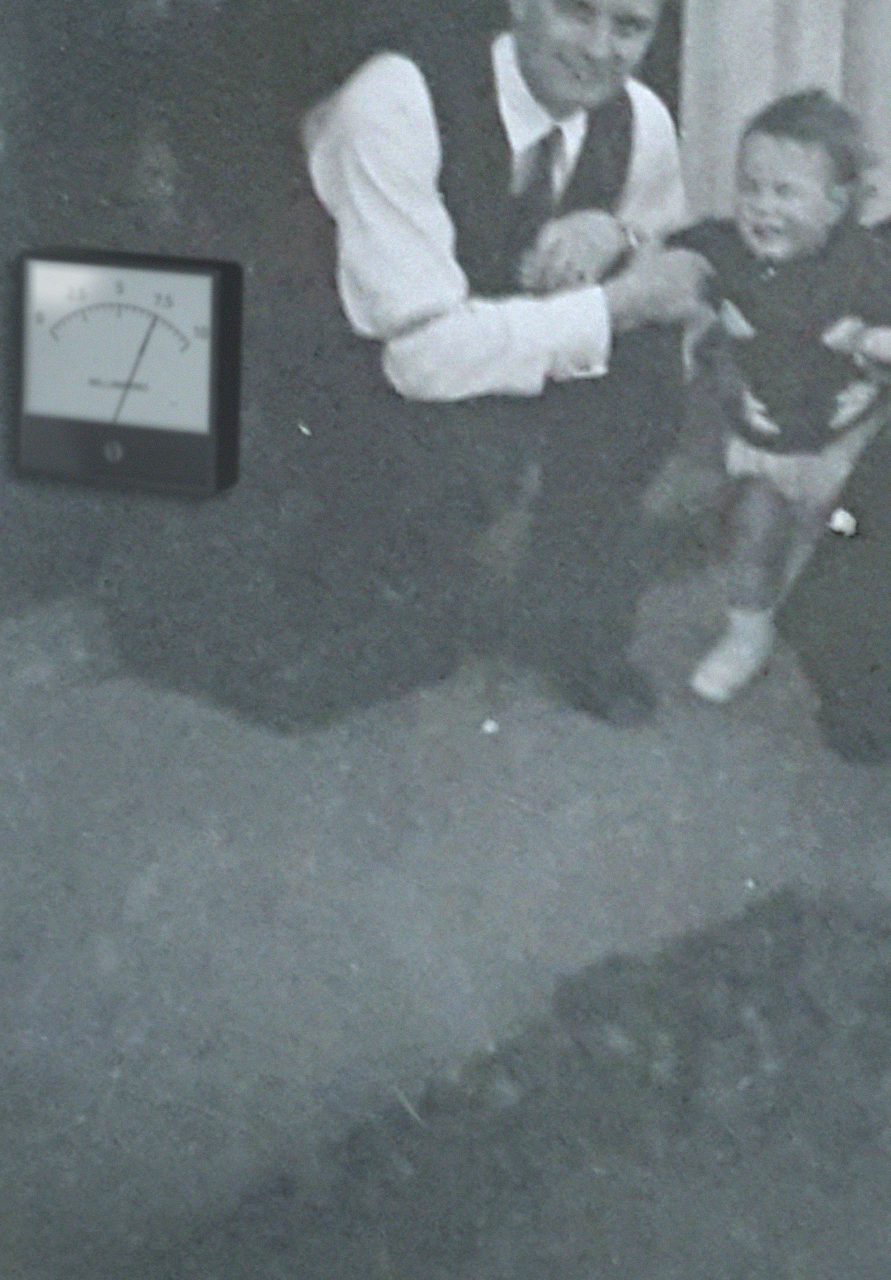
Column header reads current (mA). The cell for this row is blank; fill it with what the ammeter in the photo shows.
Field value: 7.5 mA
